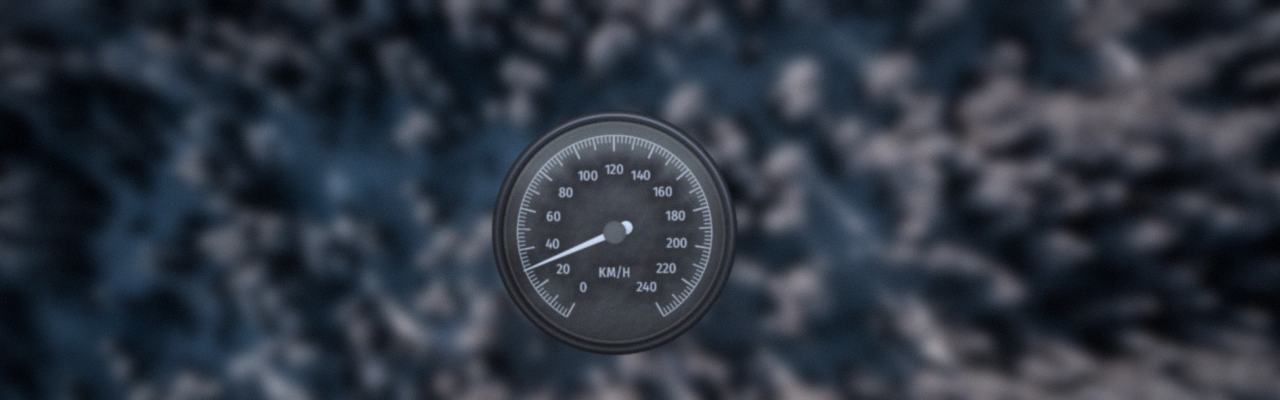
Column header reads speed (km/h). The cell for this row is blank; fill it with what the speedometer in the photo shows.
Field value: 30 km/h
